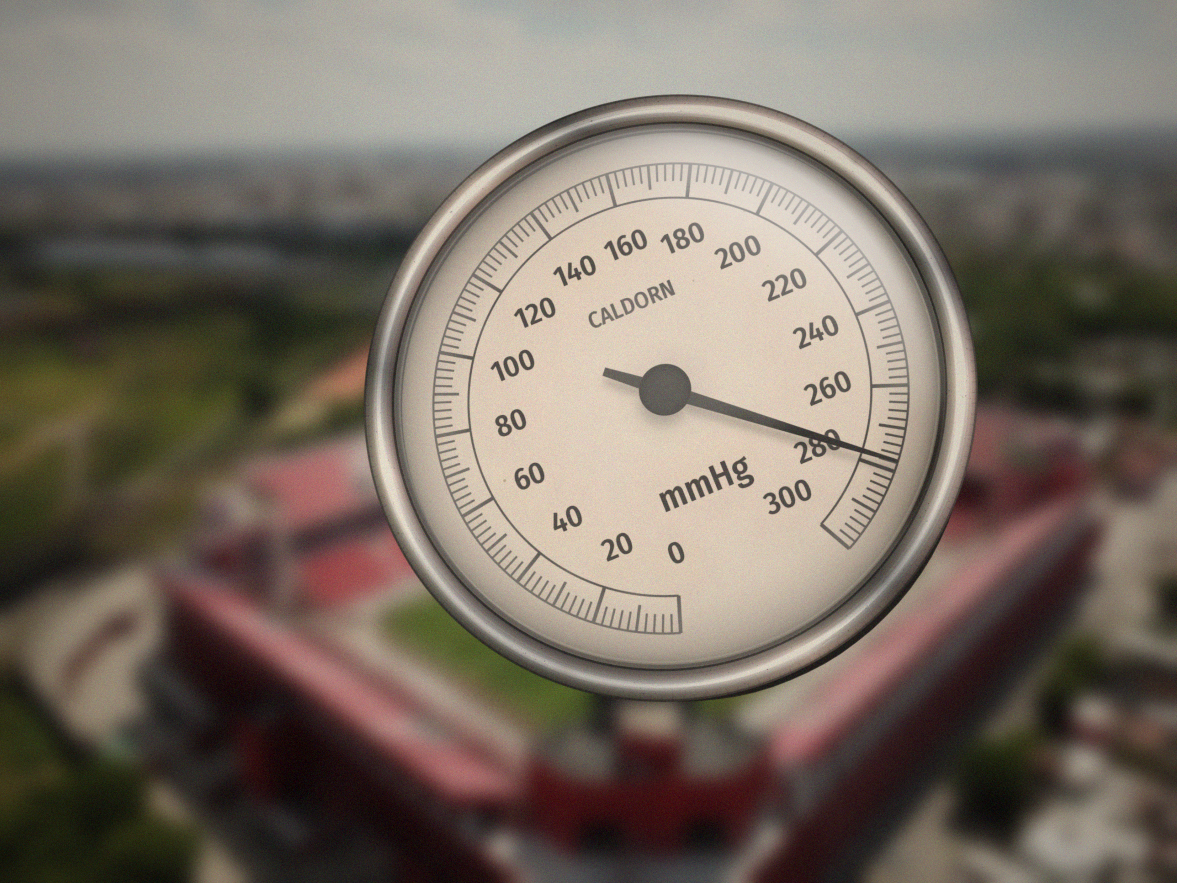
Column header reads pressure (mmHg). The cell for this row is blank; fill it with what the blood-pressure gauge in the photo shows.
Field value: 278 mmHg
